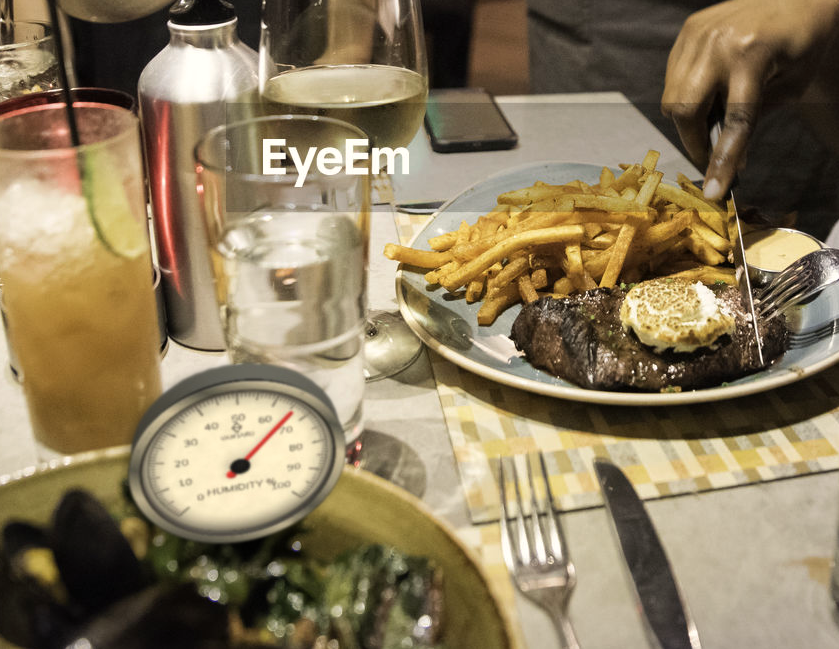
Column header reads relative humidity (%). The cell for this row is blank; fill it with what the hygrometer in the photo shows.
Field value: 65 %
